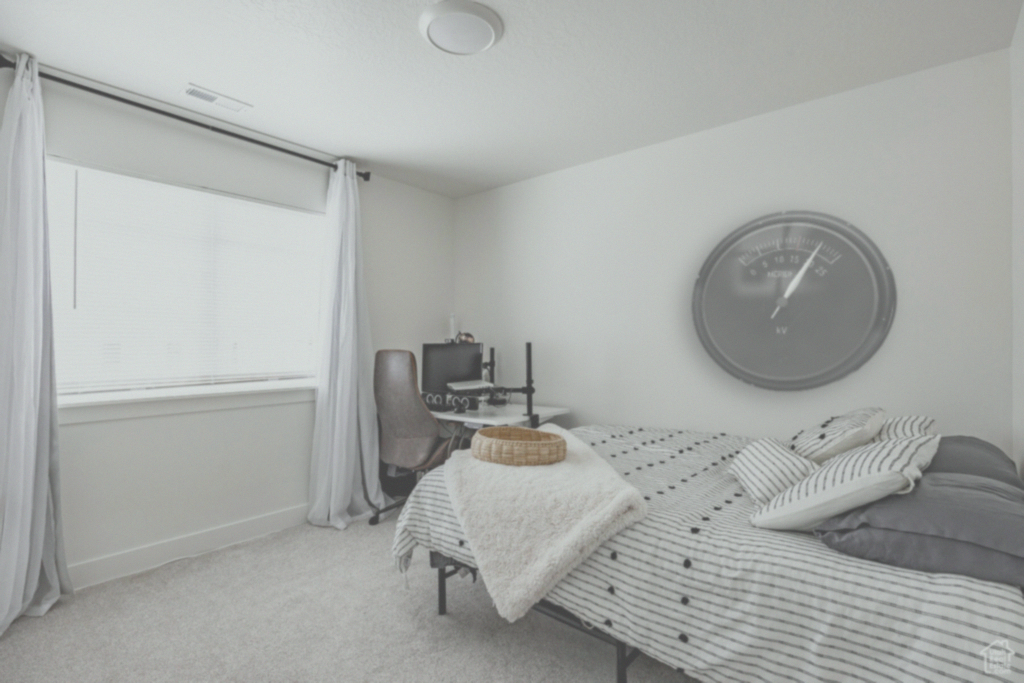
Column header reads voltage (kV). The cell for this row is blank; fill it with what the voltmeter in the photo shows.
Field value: 20 kV
